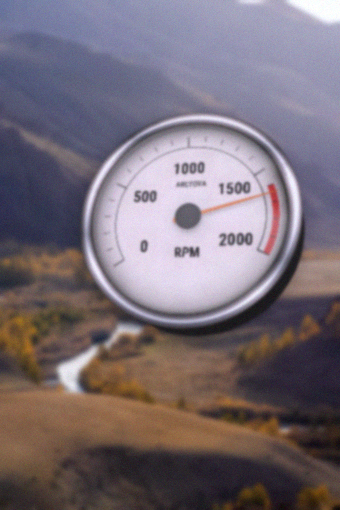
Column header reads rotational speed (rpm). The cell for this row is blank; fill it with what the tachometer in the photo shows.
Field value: 1650 rpm
